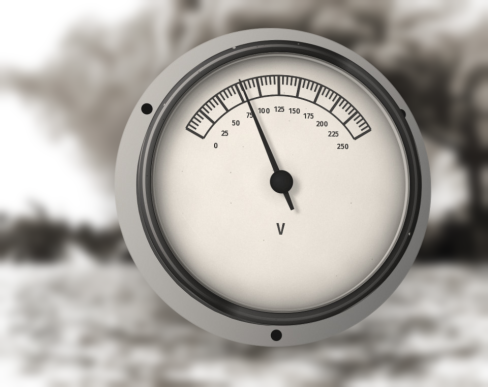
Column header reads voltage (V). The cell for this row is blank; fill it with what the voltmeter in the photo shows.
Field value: 80 V
